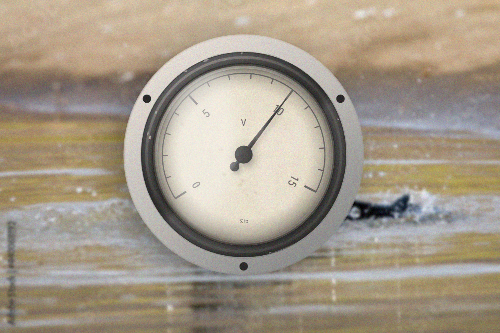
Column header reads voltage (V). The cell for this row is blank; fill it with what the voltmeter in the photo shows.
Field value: 10 V
